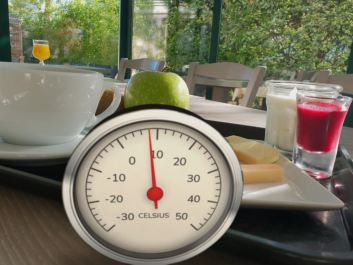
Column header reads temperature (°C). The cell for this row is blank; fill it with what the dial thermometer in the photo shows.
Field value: 8 °C
